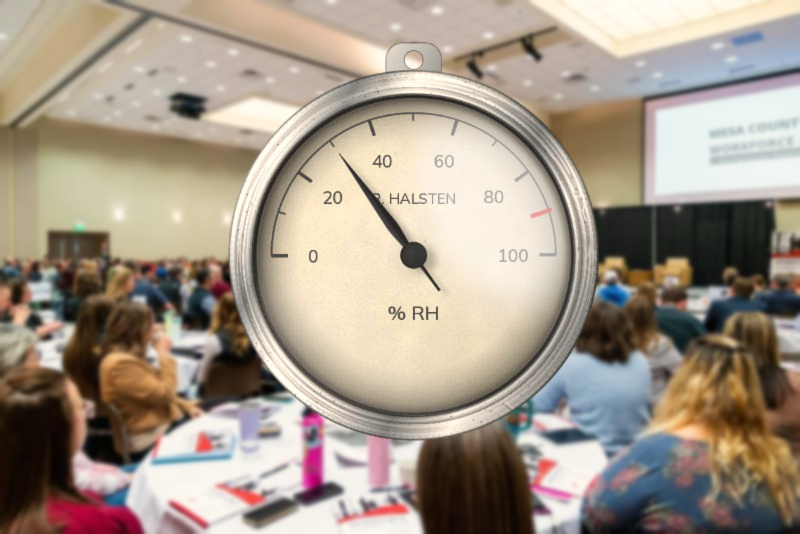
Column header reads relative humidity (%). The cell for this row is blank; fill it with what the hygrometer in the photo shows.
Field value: 30 %
